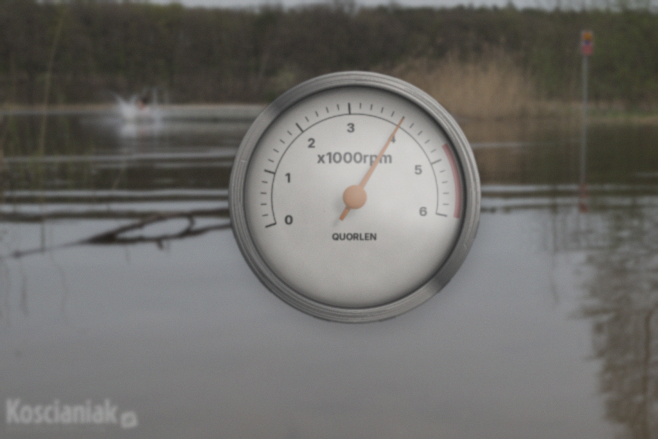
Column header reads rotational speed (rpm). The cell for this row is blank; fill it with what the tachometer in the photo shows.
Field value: 4000 rpm
